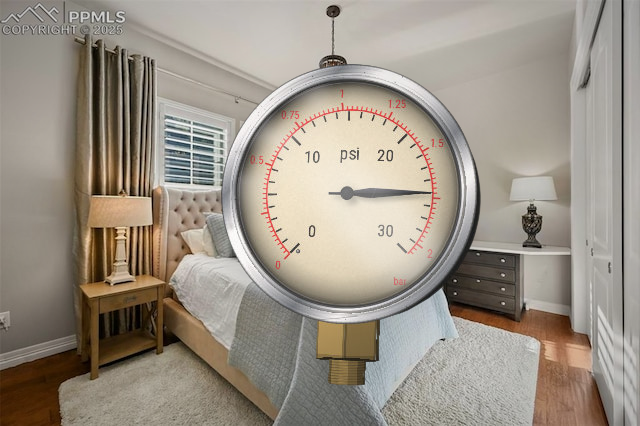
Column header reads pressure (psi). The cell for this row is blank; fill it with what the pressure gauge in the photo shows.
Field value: 25 psi
